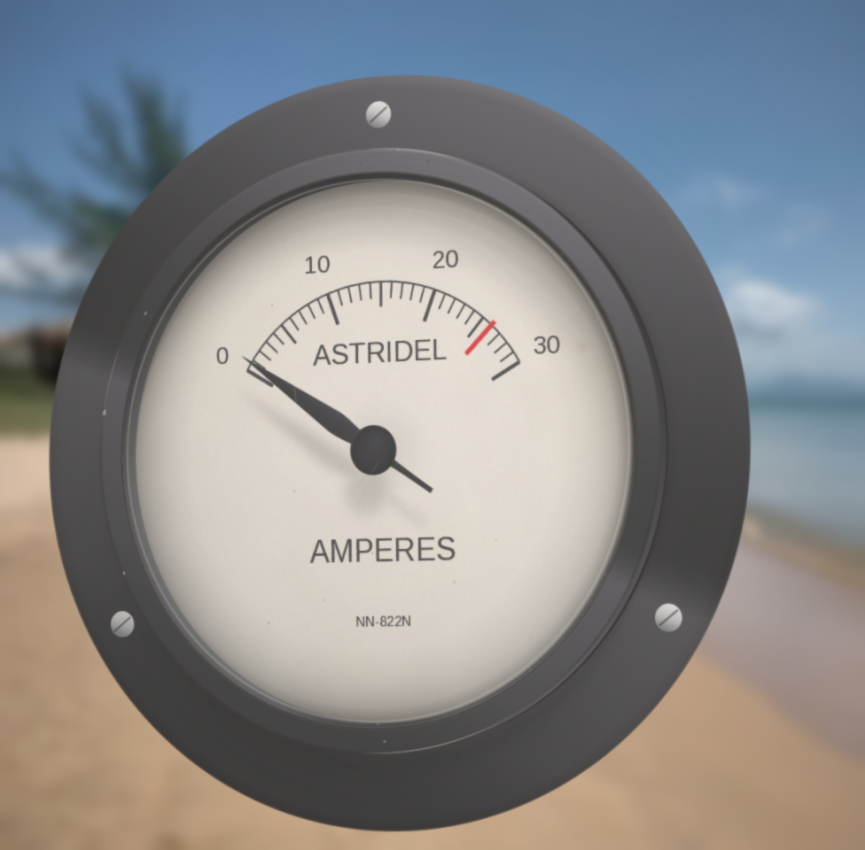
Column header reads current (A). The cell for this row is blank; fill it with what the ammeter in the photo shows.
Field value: 1 A
